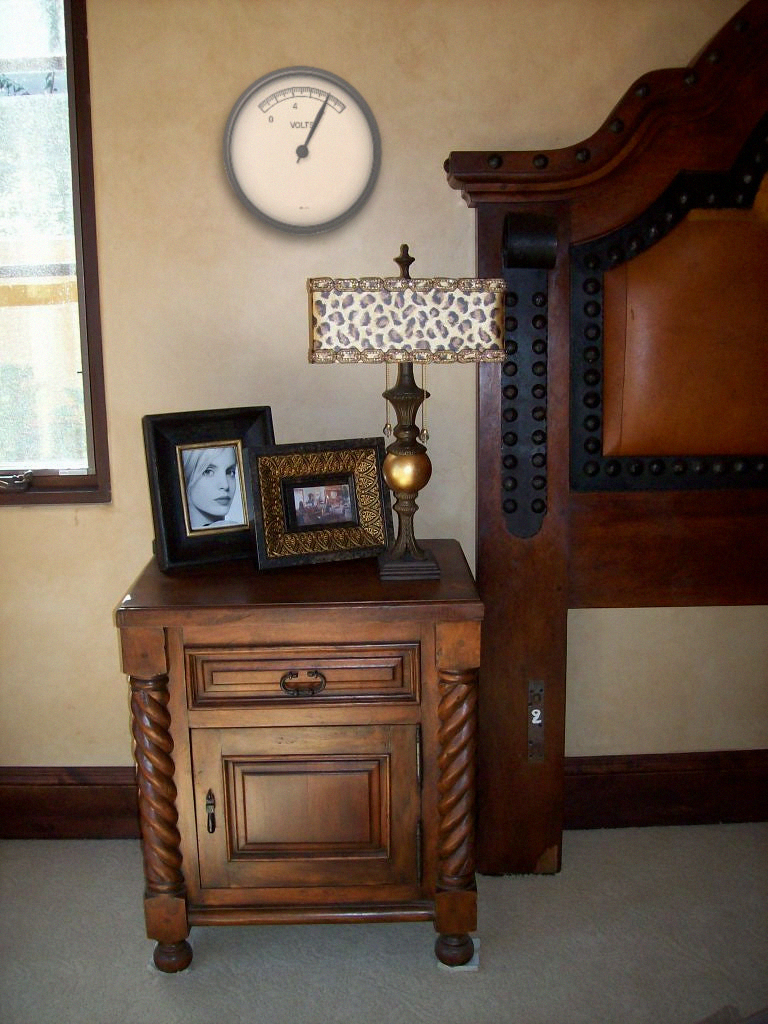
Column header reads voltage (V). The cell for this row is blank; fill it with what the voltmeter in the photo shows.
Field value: 8 V
